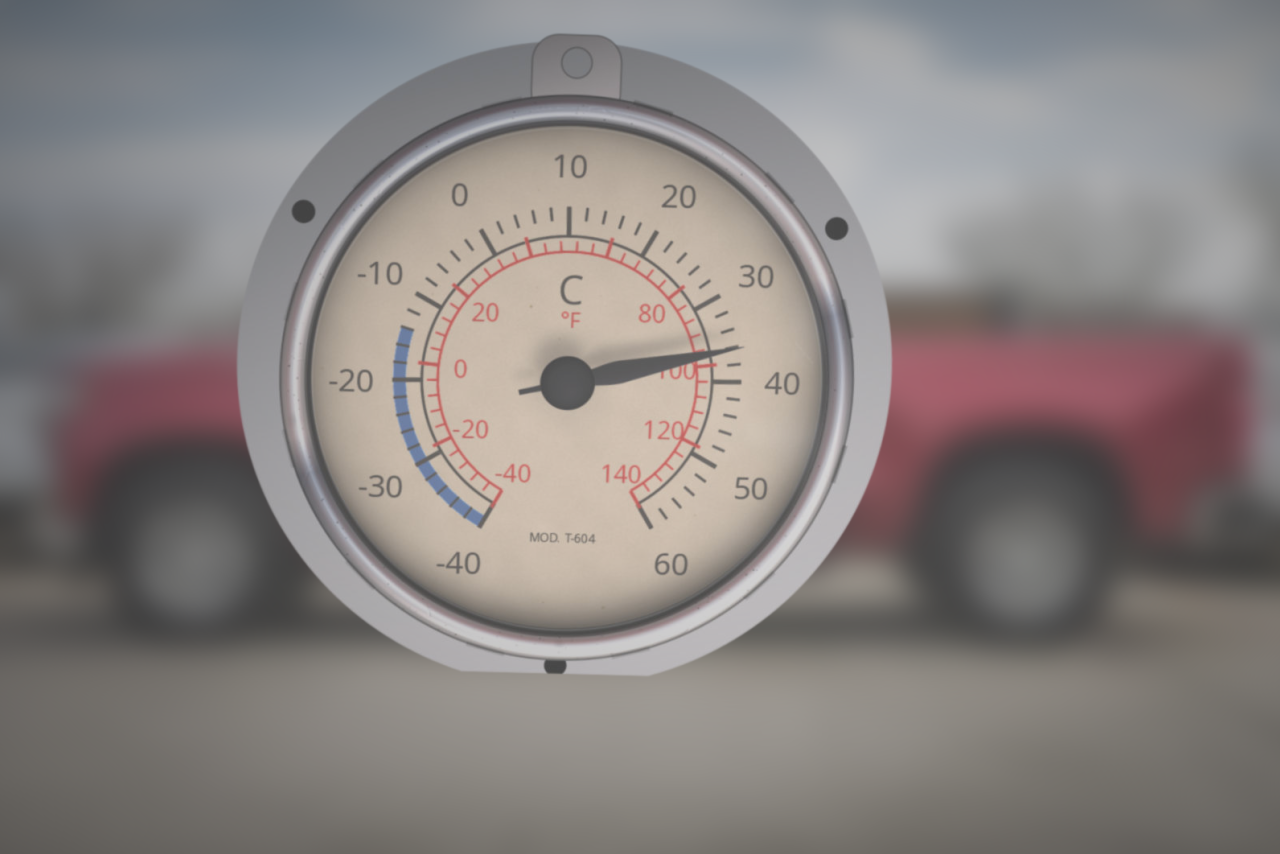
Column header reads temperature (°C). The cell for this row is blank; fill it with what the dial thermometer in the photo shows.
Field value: 36 °C
